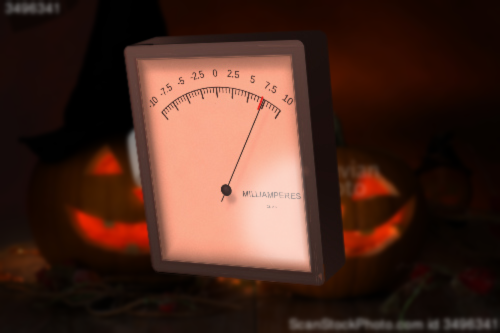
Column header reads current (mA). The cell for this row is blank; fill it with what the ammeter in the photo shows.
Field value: 7.5 mA
